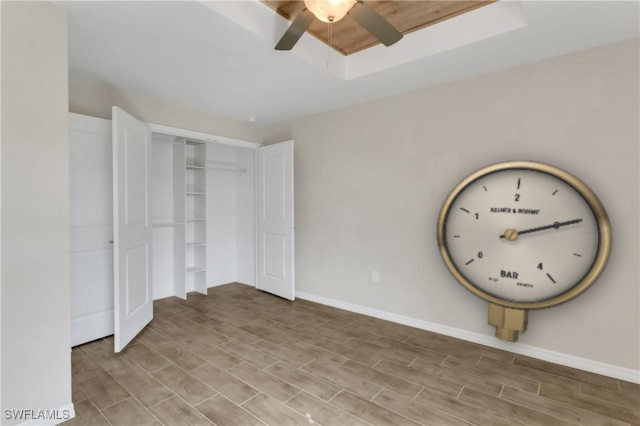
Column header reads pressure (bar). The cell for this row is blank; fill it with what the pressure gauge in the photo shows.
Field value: 3 bar
